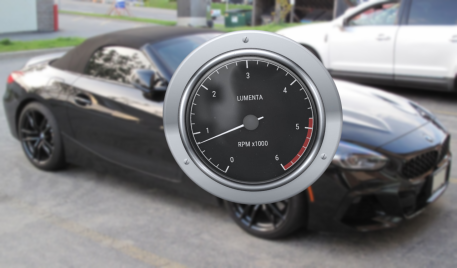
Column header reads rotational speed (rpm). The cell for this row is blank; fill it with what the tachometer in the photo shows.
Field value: 800 rpm
